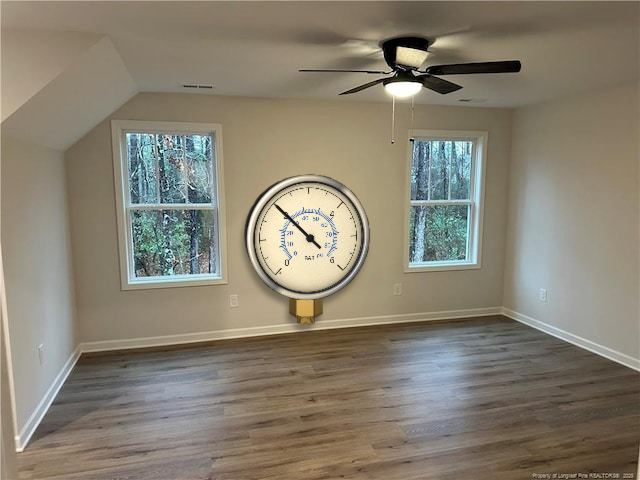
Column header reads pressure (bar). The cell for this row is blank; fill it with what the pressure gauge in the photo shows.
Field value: 2 bar
